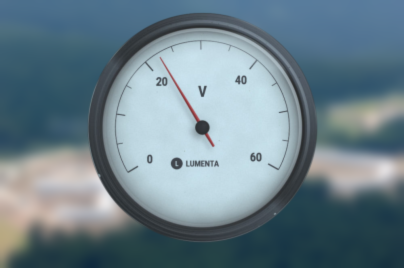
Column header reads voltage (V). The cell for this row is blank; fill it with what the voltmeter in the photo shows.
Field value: 22.5 V
